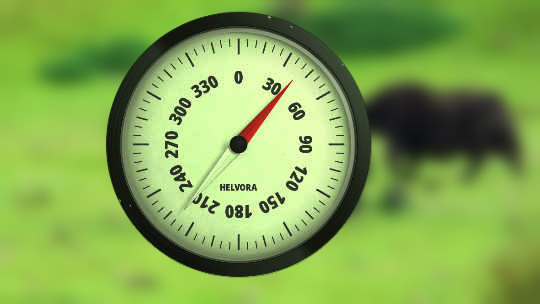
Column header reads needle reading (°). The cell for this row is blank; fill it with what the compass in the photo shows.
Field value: 40 °
